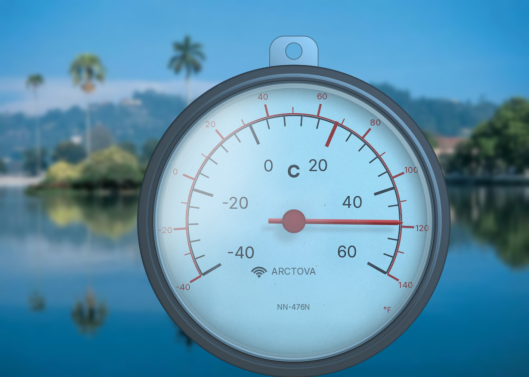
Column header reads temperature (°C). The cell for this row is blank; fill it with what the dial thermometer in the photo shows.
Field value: 48 °C
